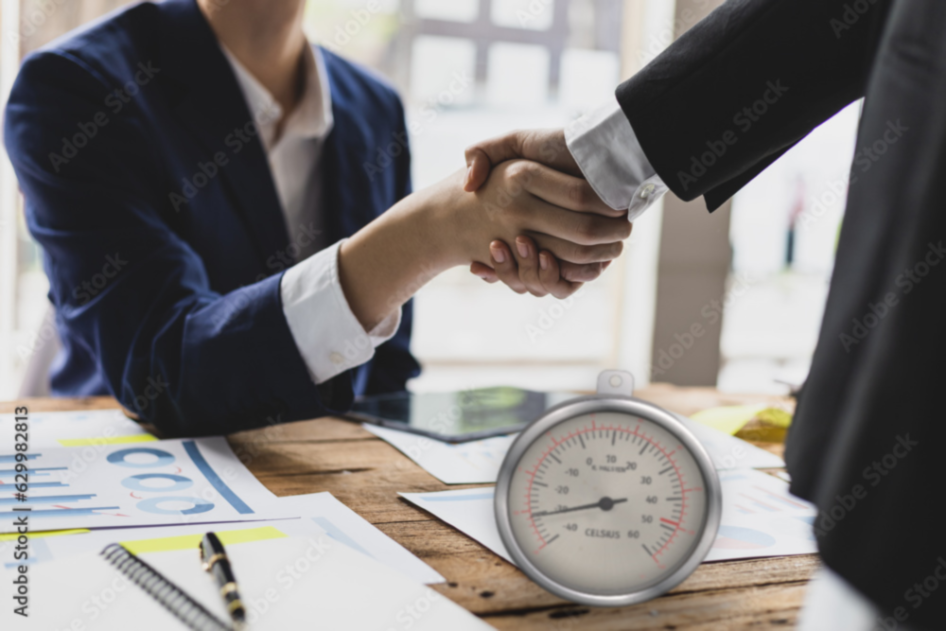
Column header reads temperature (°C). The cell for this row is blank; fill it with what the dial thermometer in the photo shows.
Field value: -30 °C
